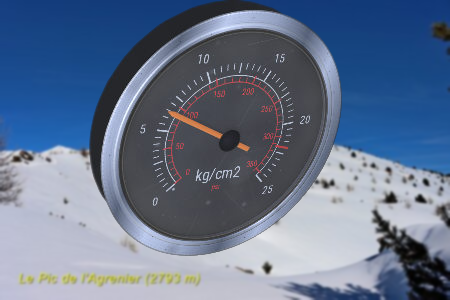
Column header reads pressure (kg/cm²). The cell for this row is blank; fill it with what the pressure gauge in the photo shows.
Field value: 6.5 kg/cm²
